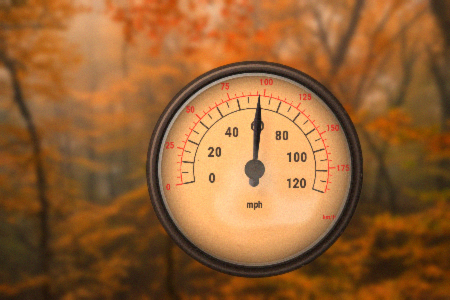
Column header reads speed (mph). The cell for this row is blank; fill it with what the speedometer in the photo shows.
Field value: 60 mph
